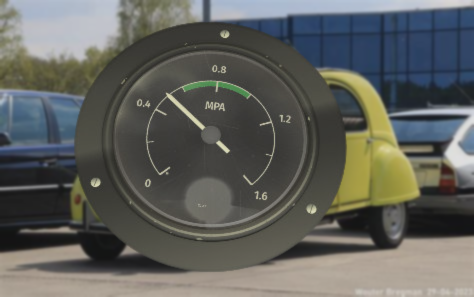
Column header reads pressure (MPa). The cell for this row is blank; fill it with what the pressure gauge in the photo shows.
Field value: 0.5 MPa
